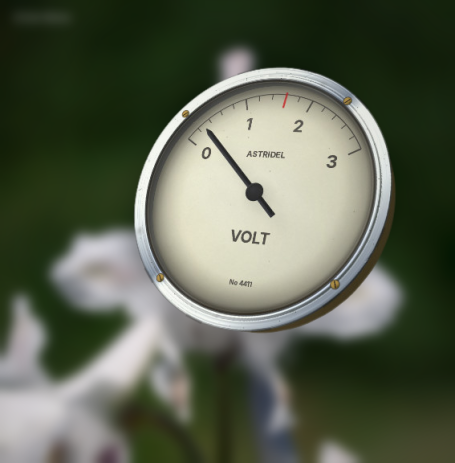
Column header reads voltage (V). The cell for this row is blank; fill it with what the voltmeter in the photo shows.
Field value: 0.3 V
